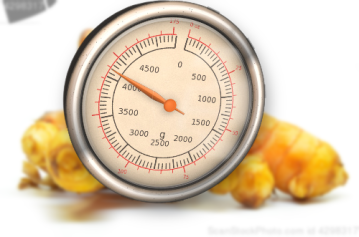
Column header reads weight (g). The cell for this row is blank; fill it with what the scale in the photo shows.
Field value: 4100 g
